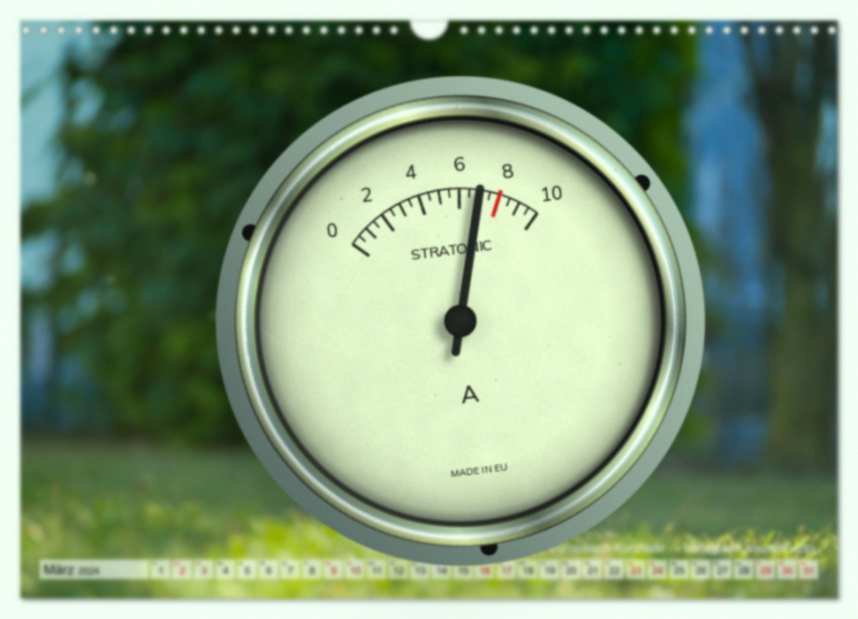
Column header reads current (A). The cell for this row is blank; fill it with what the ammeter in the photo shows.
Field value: 7 A
